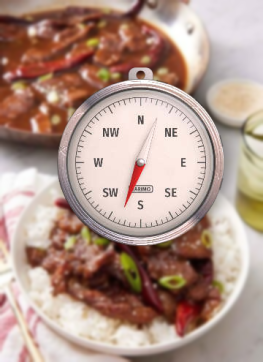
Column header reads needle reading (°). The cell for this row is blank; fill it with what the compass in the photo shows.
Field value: 200 °
